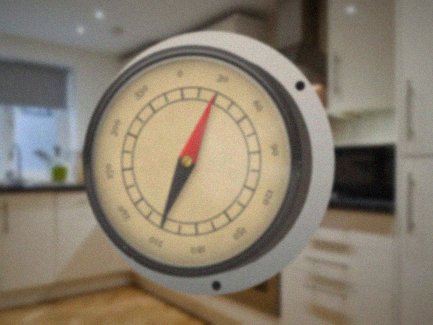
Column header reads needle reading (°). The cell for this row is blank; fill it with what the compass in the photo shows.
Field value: 30 °
